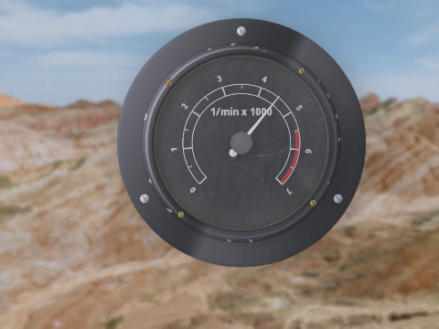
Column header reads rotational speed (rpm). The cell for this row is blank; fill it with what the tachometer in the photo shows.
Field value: 4500 rpm
